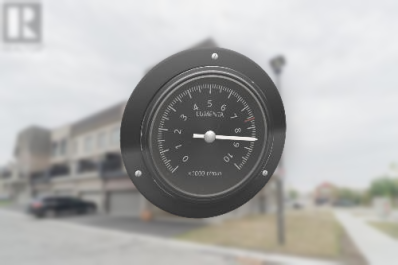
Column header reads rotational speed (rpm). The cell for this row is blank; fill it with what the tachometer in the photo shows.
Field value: 8500 rpm
